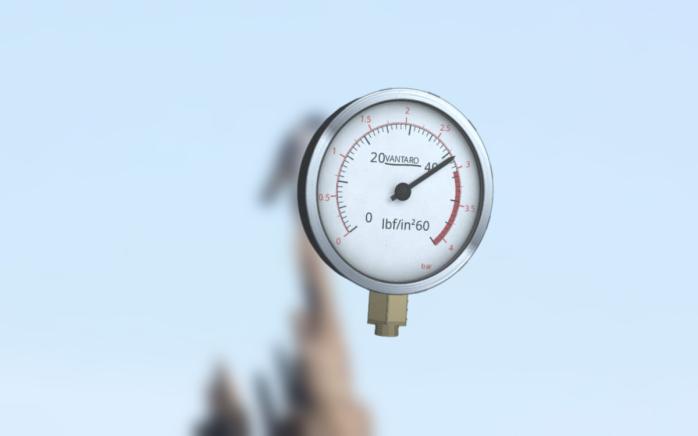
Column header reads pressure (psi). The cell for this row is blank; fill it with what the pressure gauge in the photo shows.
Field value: 41 psi
